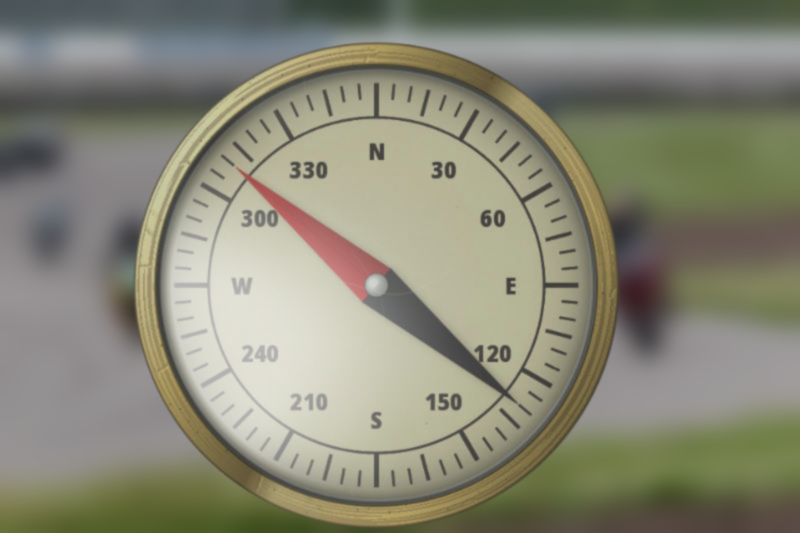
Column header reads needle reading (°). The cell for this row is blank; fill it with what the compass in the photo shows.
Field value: 310 °
